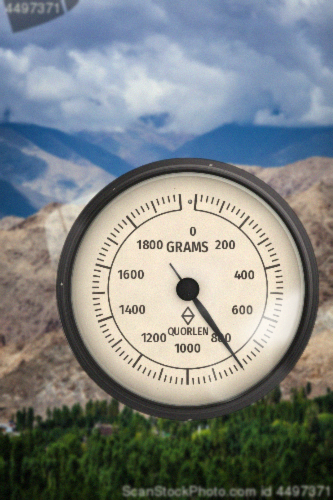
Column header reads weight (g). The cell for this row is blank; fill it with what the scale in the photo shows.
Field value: 800 g
